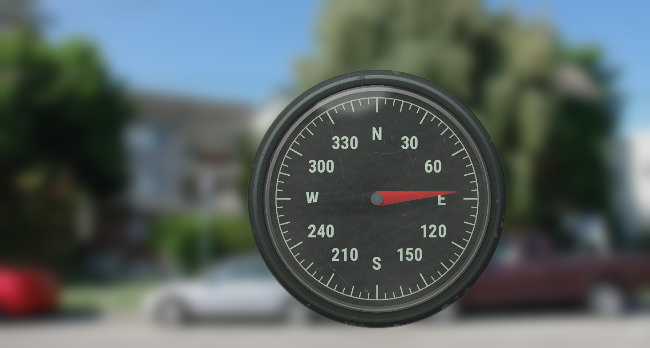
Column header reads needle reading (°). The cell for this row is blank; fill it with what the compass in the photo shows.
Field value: 85 °
